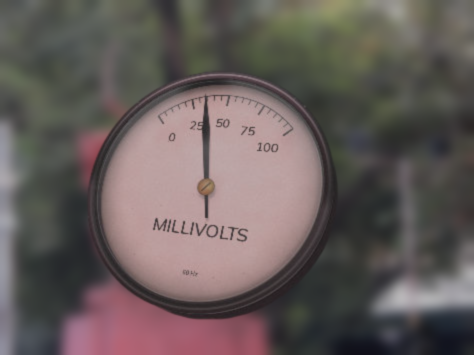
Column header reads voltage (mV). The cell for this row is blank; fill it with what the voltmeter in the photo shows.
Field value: 35 mV
